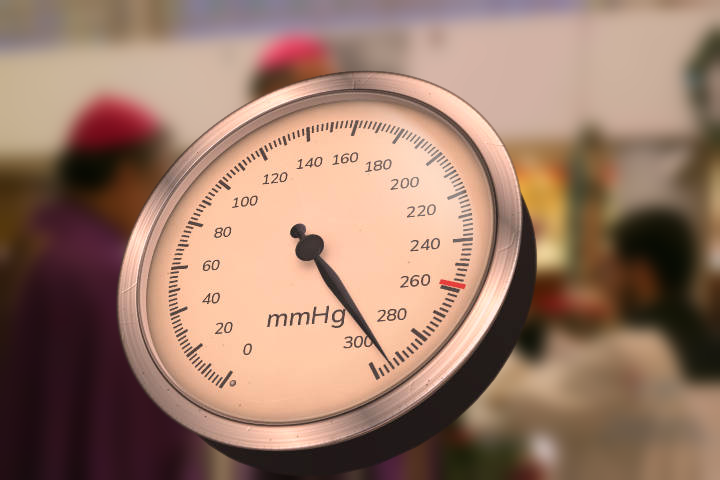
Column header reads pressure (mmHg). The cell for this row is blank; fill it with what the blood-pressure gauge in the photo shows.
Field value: 294 mmHg
